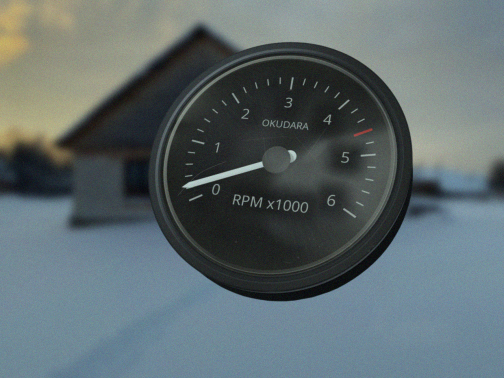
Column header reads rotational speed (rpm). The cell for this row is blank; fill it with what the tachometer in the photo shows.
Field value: 200 rpm
